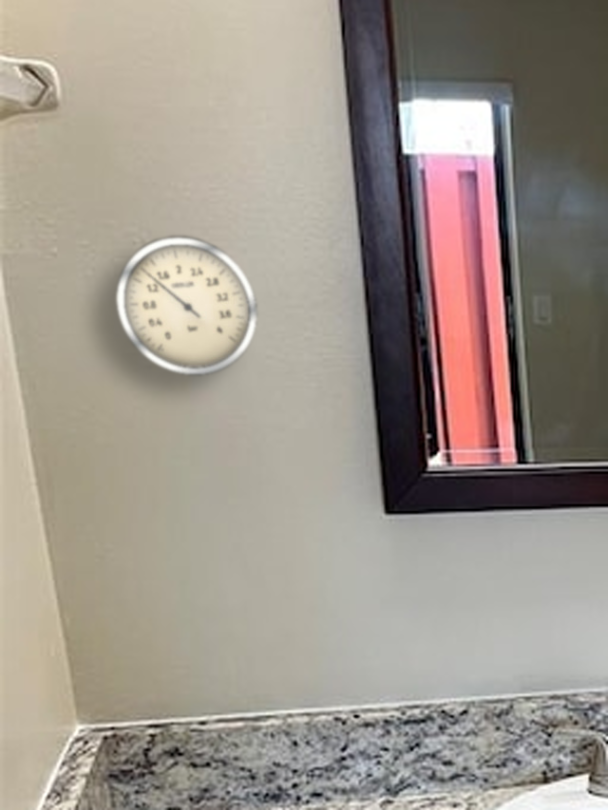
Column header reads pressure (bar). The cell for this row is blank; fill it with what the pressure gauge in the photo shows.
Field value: 1.4 bar
